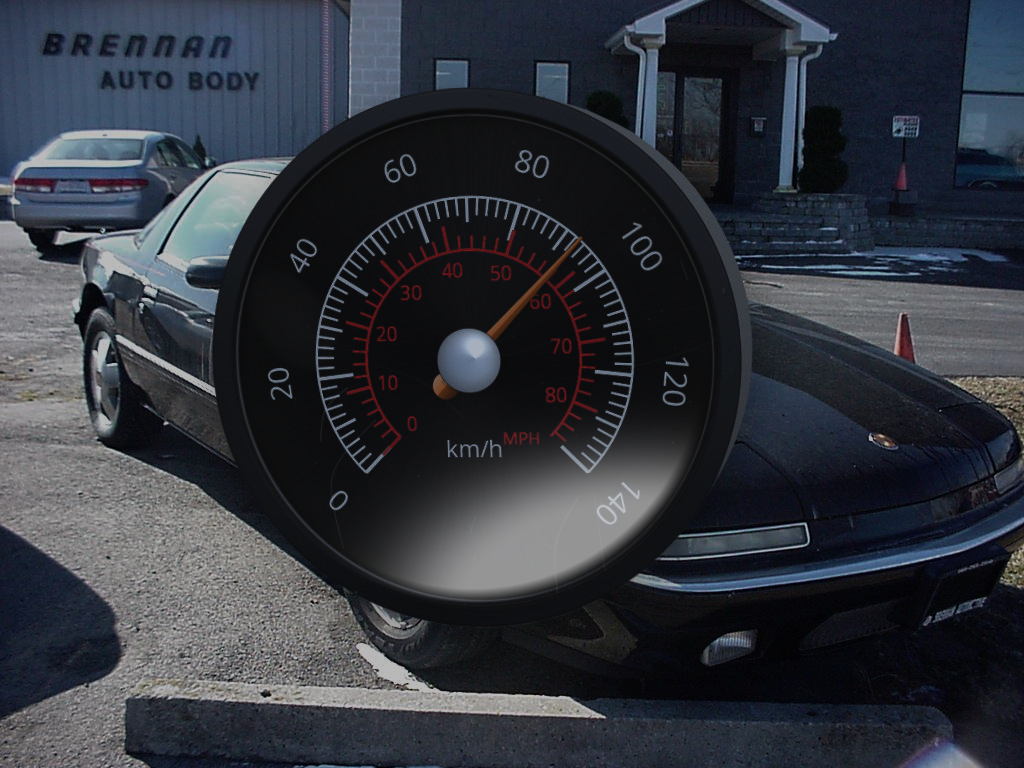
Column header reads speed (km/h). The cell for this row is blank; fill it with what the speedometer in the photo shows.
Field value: 93 km/h
